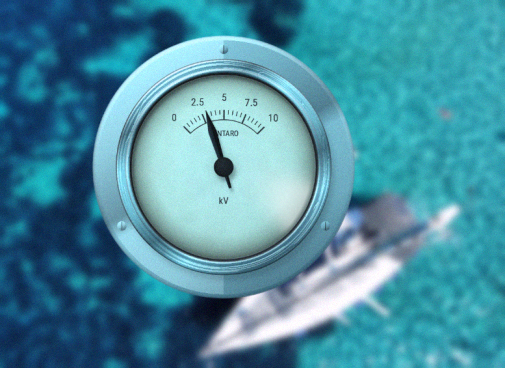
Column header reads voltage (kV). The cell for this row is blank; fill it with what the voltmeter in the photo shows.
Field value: 3 kV
